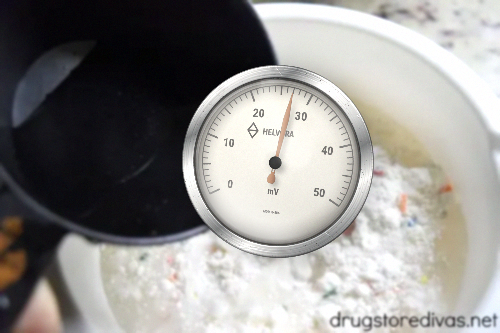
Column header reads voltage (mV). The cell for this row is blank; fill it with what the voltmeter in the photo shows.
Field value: 27 mV
